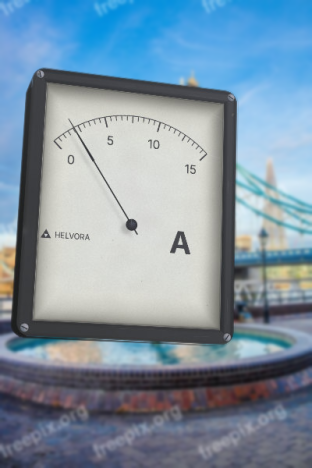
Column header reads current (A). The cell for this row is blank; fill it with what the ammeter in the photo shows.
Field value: 2 A
